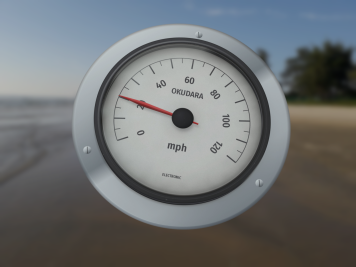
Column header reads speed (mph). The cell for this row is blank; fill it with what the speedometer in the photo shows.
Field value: 20 mph
